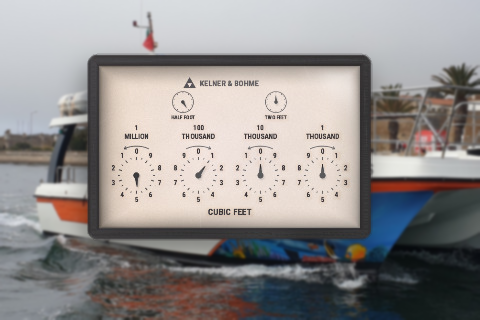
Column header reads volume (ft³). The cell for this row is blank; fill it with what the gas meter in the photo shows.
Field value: 510000 ft³
